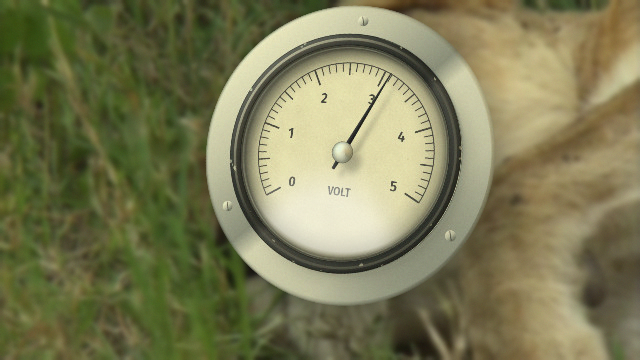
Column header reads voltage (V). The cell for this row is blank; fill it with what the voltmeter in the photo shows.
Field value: 3.1 V
